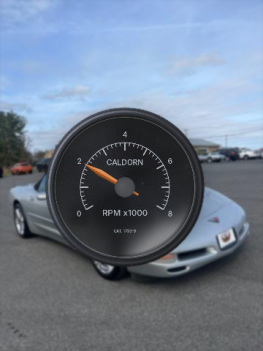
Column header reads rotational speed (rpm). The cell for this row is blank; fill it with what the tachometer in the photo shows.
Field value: 2000 rpm
